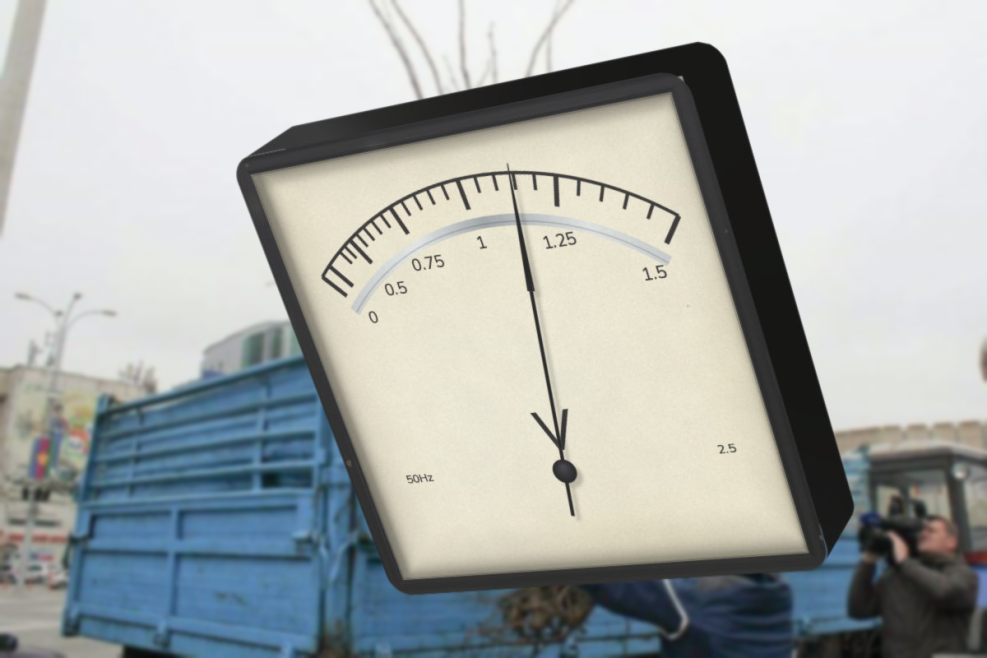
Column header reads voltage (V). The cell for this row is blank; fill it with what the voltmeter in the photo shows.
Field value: 1.15 V
